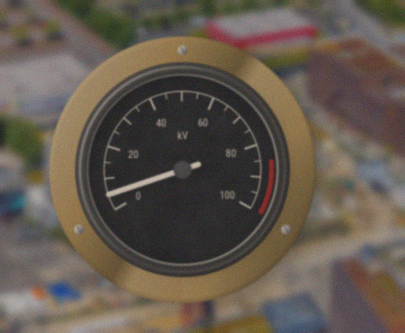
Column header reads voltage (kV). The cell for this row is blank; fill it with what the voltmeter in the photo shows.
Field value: 5 kV
